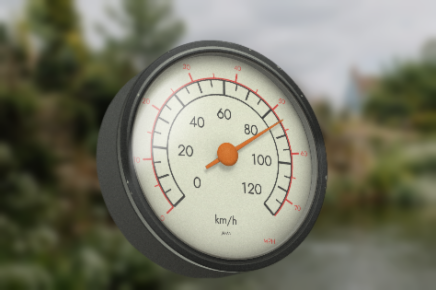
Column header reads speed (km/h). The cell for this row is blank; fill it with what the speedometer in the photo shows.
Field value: 85 km/h
